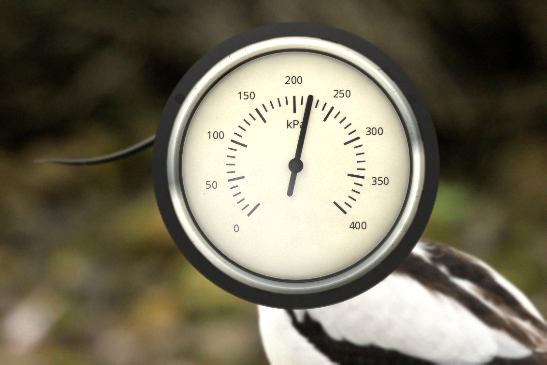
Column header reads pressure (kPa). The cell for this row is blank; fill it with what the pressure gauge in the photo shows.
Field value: 220 kPa
